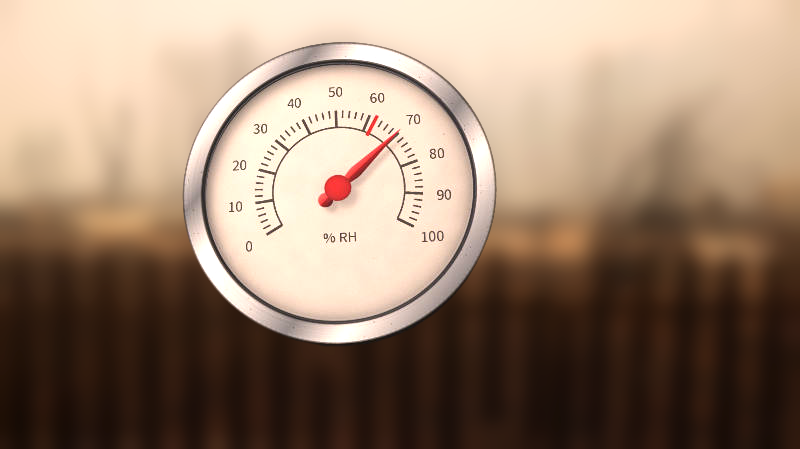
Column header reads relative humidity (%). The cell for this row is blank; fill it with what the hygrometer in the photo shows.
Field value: 70 %
